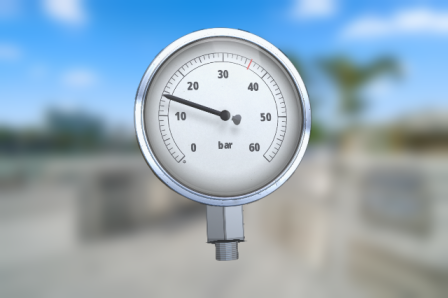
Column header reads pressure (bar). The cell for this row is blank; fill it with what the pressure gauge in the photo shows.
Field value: 14 bar
